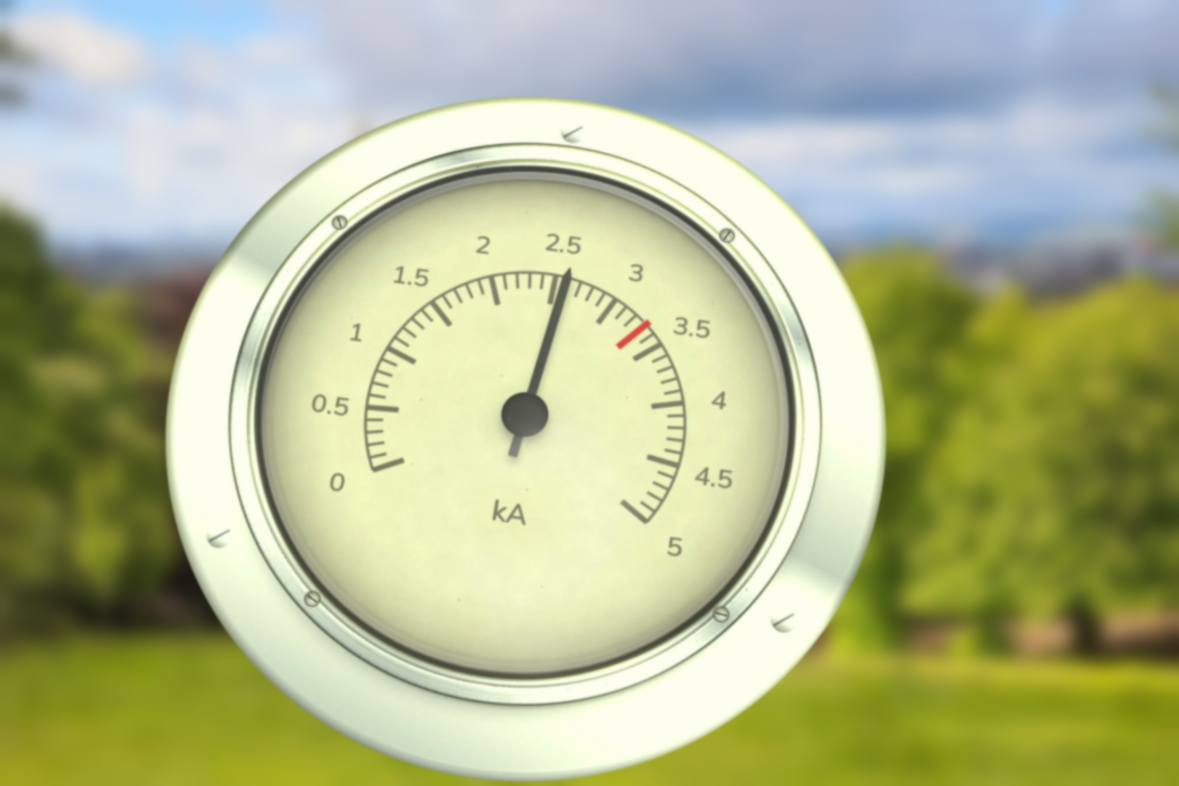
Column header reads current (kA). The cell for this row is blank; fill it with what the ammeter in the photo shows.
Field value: 2.6 kA
